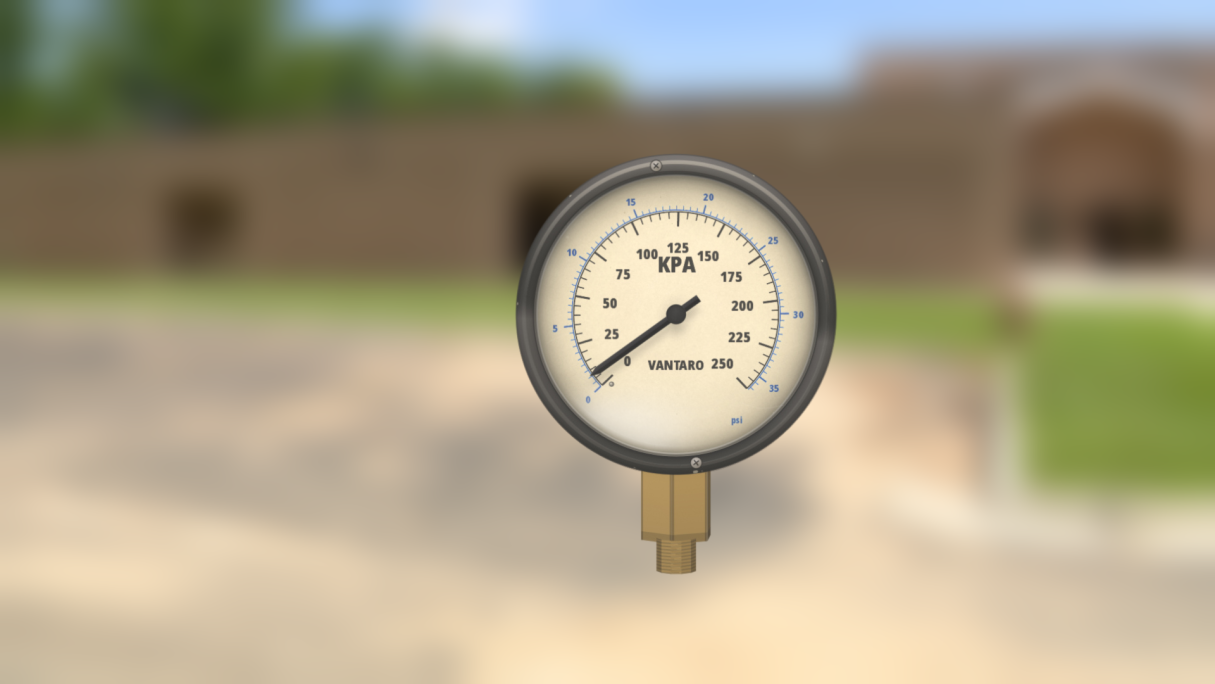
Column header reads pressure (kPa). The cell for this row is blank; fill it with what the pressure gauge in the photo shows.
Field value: 7.5 kPa
